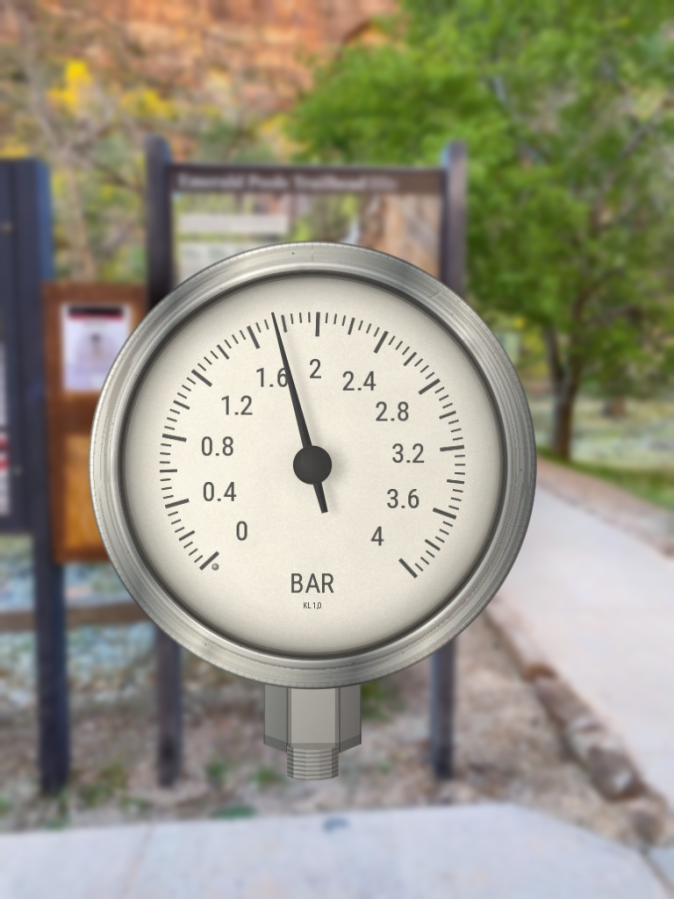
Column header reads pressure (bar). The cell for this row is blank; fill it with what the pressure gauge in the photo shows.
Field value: 1.75 bar
